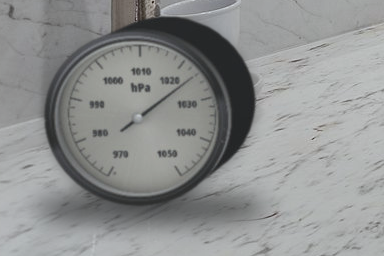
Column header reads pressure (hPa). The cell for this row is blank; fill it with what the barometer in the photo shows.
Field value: 1024 hPa
